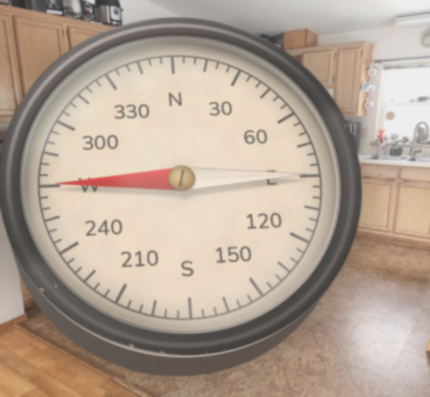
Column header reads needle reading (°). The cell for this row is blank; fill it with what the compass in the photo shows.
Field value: 270 °
